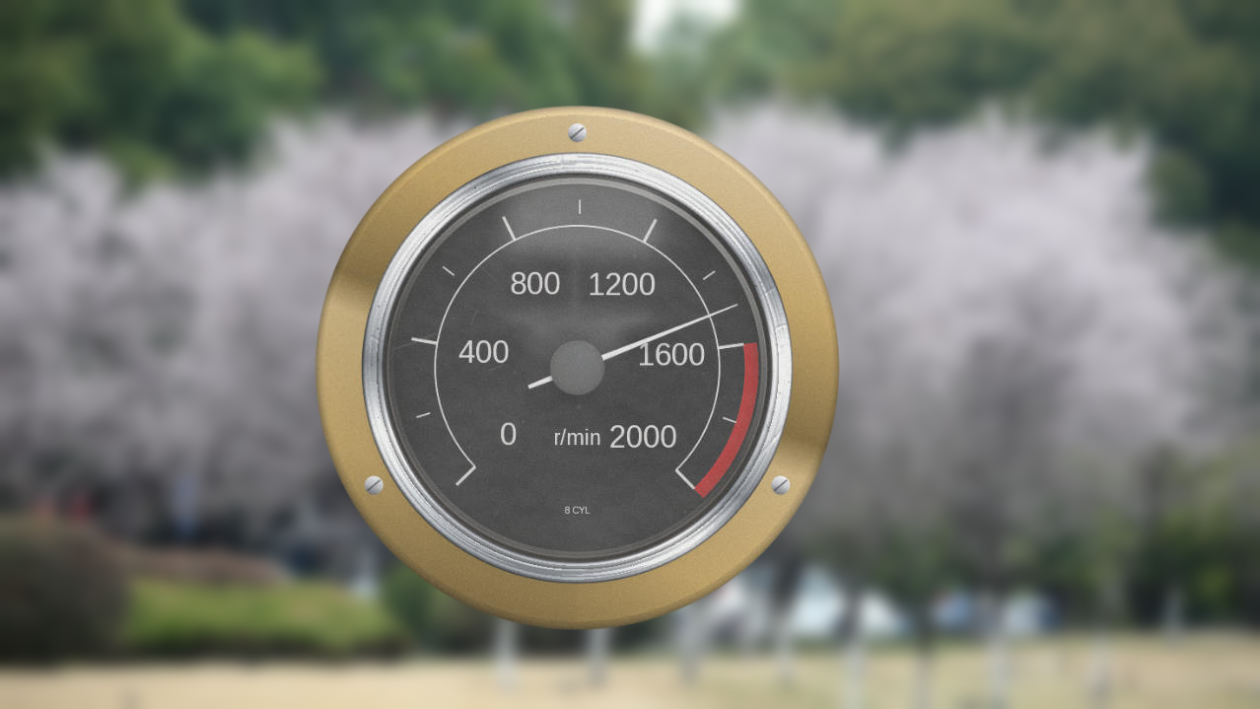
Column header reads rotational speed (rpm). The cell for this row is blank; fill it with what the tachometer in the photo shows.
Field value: 1500 rpm
